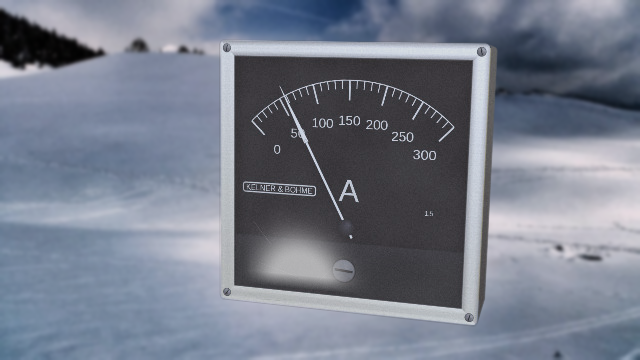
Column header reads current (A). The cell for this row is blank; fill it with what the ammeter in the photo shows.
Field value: 60 A
